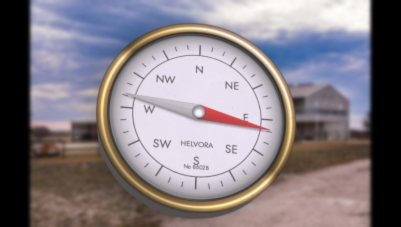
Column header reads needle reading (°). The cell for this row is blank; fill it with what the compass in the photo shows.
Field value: 100 °
